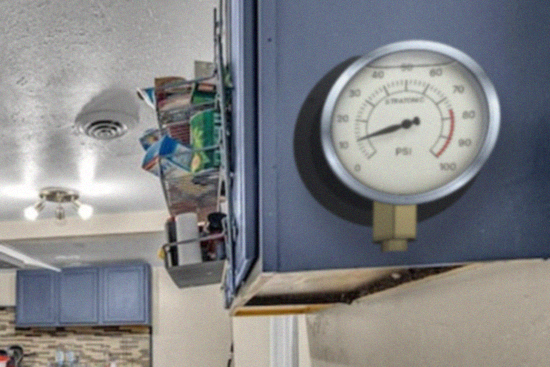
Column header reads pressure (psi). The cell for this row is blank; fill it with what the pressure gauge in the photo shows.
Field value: 10 psi
